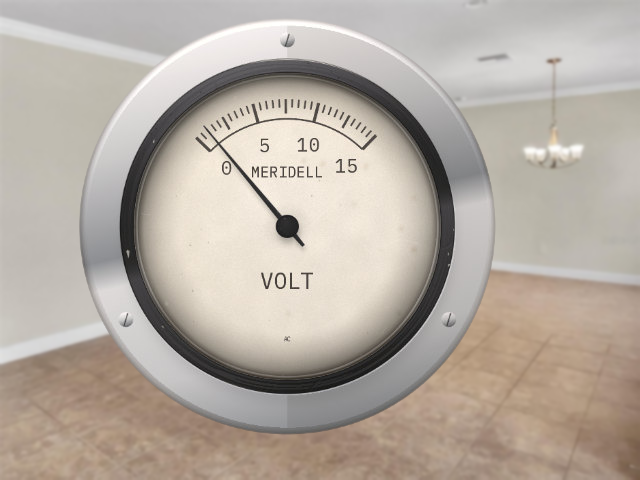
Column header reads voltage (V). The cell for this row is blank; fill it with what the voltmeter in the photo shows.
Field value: 1 V
